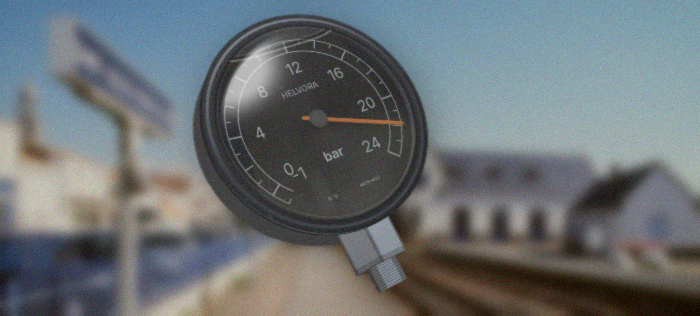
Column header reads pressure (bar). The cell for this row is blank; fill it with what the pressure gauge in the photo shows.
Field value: 22 bar
